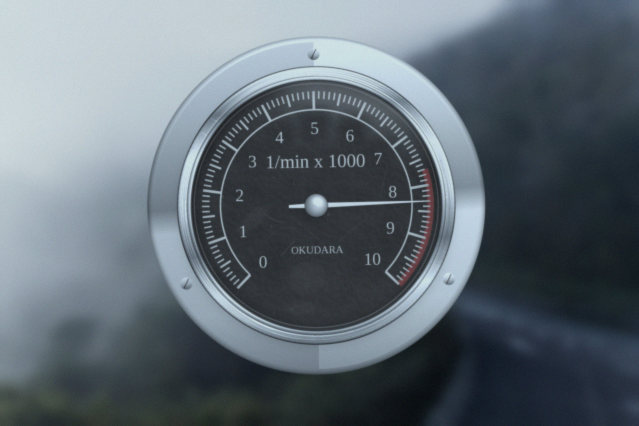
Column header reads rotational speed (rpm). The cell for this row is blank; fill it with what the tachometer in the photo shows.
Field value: 8300 rpm
